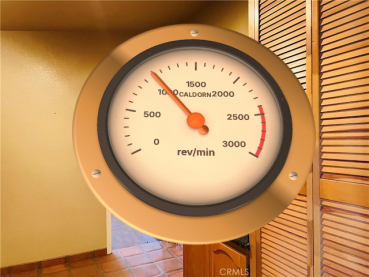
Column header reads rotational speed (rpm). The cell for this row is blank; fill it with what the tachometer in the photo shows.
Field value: 1000 rpm
